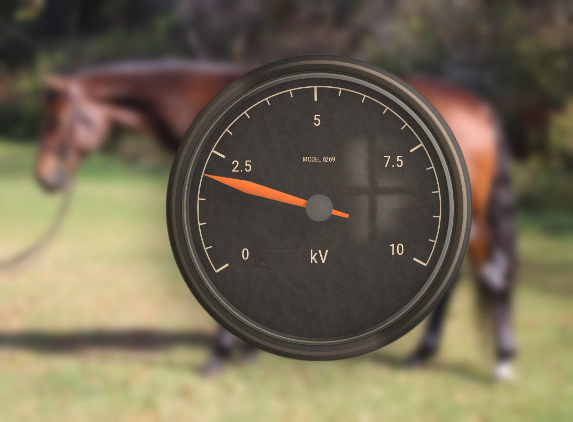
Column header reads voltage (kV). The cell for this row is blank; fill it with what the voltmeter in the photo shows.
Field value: 2 kV
